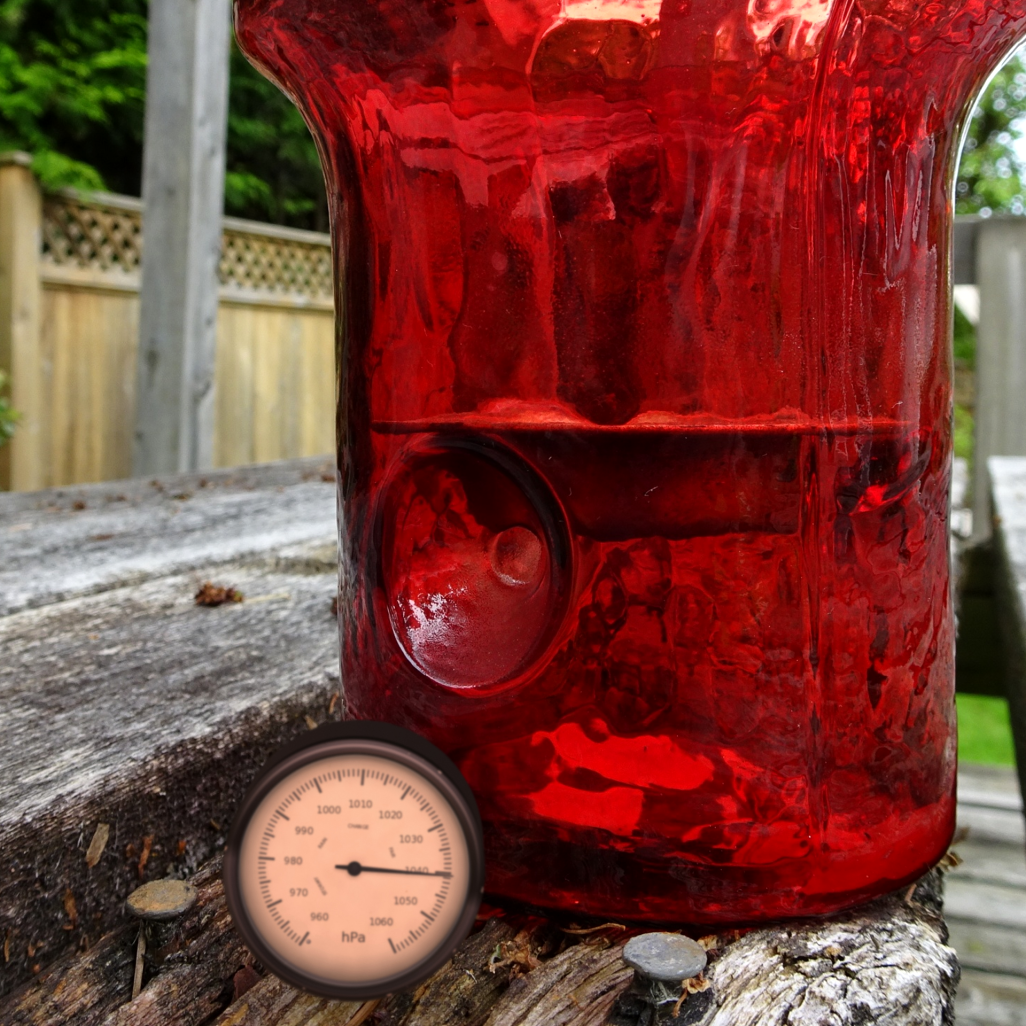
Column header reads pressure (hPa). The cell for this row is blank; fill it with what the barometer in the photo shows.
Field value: 1040 hPa
